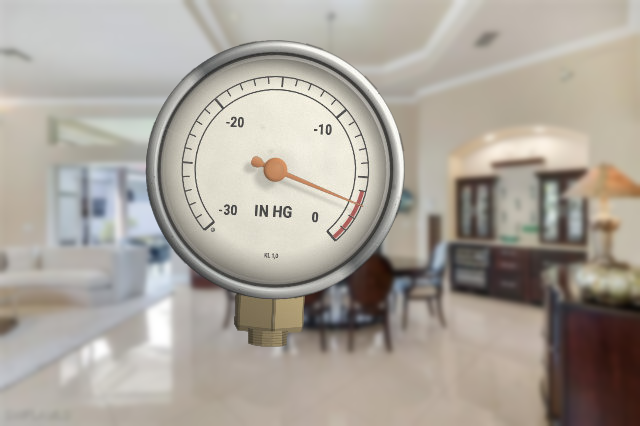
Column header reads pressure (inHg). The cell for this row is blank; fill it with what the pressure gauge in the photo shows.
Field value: -3 inHg
